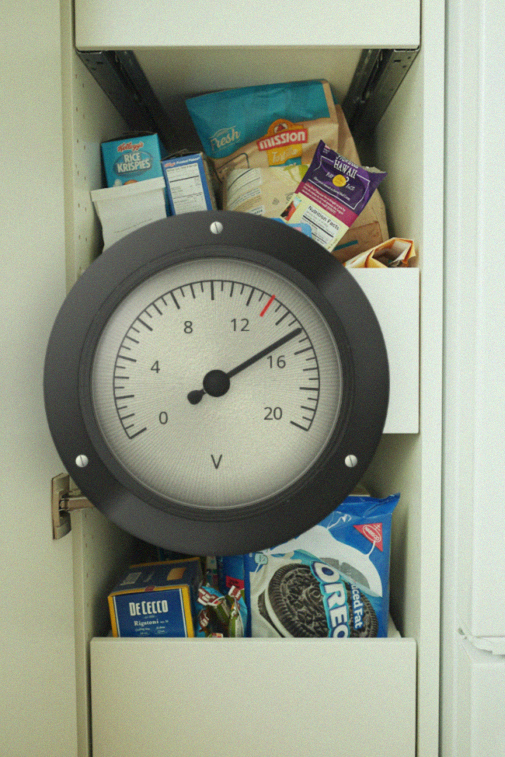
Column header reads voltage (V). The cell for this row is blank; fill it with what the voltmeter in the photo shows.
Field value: 15 V
